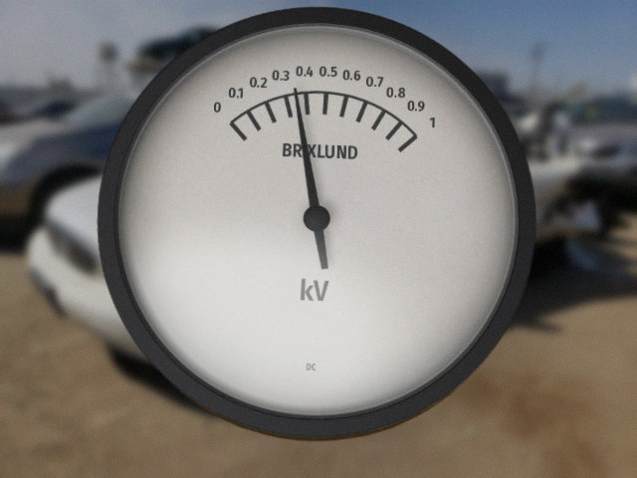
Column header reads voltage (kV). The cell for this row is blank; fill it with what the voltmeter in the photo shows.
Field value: 0.35 kV
